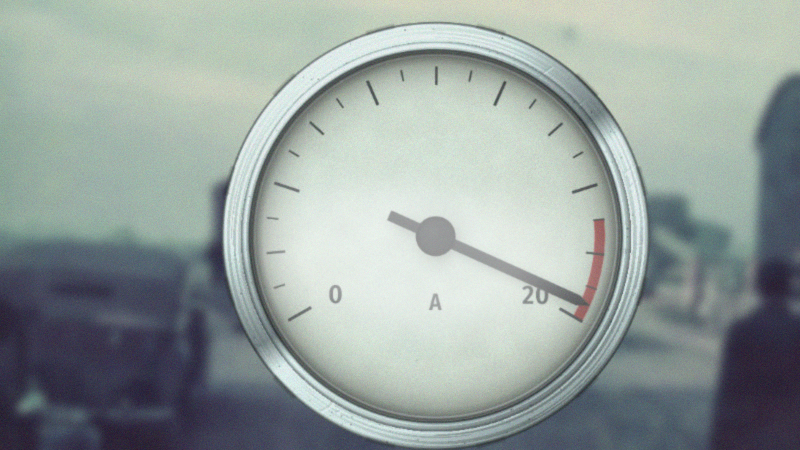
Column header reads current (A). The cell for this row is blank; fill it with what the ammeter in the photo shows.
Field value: 19.5 A
